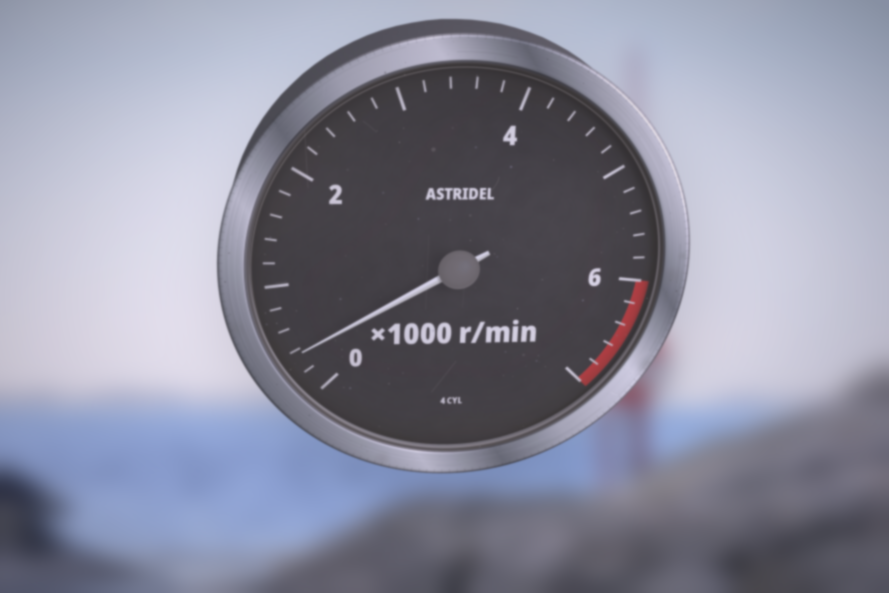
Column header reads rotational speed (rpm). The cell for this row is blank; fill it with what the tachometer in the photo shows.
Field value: 400 rpm
